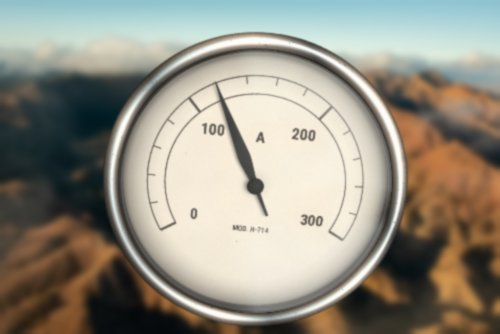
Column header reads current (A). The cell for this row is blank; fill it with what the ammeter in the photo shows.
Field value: 120 A
